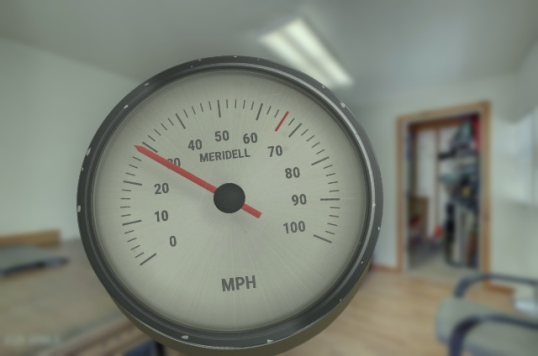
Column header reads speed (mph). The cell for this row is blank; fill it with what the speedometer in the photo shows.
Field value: 28 mph
